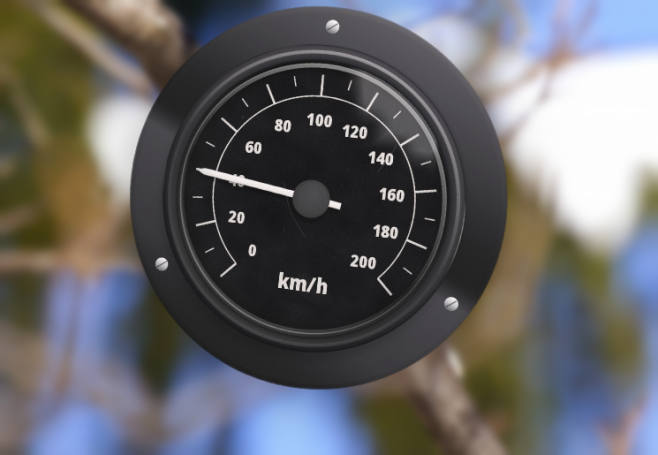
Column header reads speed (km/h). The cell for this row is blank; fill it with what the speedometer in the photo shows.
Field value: 40 km/h
